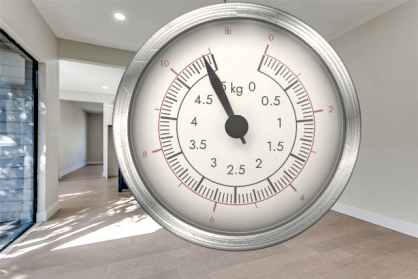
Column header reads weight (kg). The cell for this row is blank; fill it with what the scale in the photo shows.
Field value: 4.9 kg
